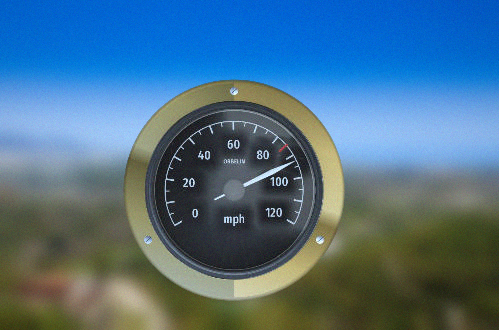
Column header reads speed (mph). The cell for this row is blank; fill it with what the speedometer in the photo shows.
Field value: 92.5 mph
